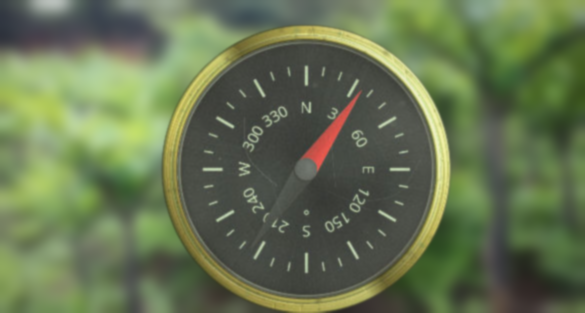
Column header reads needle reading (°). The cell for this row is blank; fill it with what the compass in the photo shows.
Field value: 35 °
